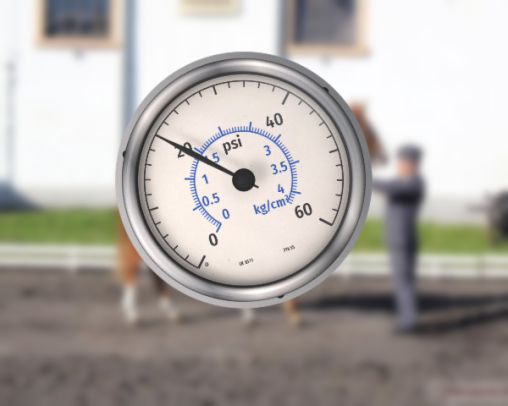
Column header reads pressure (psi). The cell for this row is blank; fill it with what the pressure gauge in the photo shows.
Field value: 20 psi
